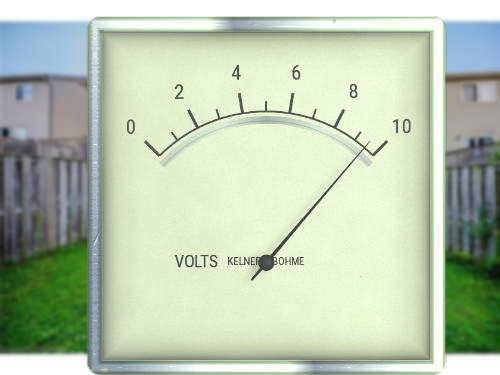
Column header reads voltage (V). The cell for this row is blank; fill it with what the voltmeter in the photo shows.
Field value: 9.5 V
